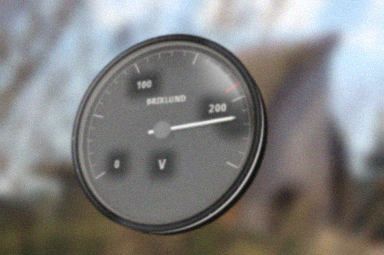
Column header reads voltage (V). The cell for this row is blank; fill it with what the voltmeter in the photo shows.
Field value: 215 V
